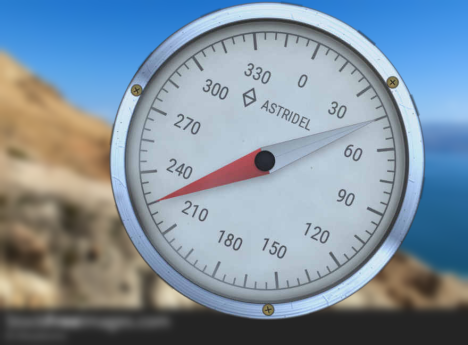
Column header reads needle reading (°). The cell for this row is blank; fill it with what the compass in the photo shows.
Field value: 225 °
